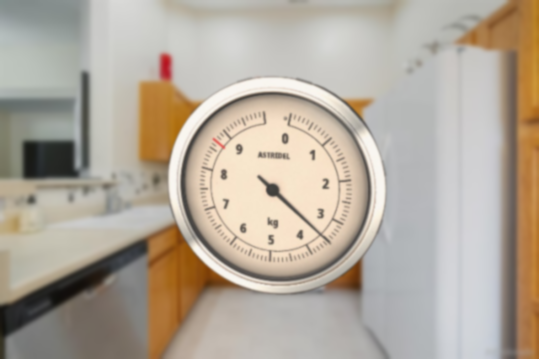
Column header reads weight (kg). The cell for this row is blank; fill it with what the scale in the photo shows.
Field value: 3.5 kg
